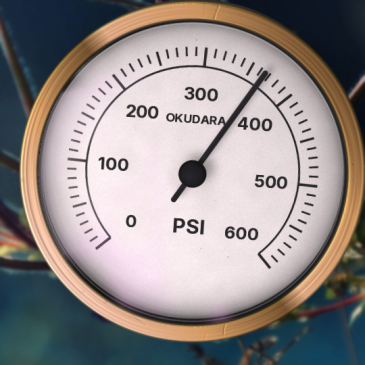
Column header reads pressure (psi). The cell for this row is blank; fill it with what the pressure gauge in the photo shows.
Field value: 365 psi
